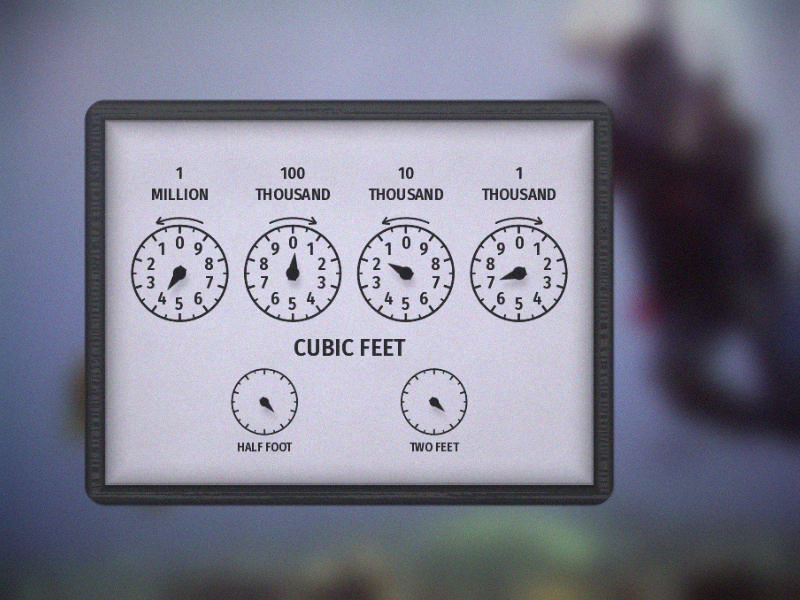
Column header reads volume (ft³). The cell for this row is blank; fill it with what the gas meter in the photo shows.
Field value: 401700 ft³
